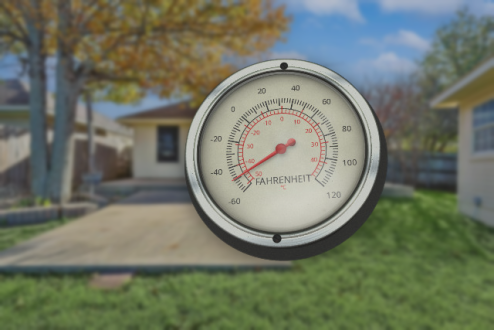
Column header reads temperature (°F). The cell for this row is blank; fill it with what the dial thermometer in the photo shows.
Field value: -50 °F
